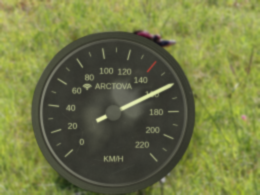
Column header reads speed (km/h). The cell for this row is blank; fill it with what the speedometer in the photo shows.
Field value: 160 km/h
